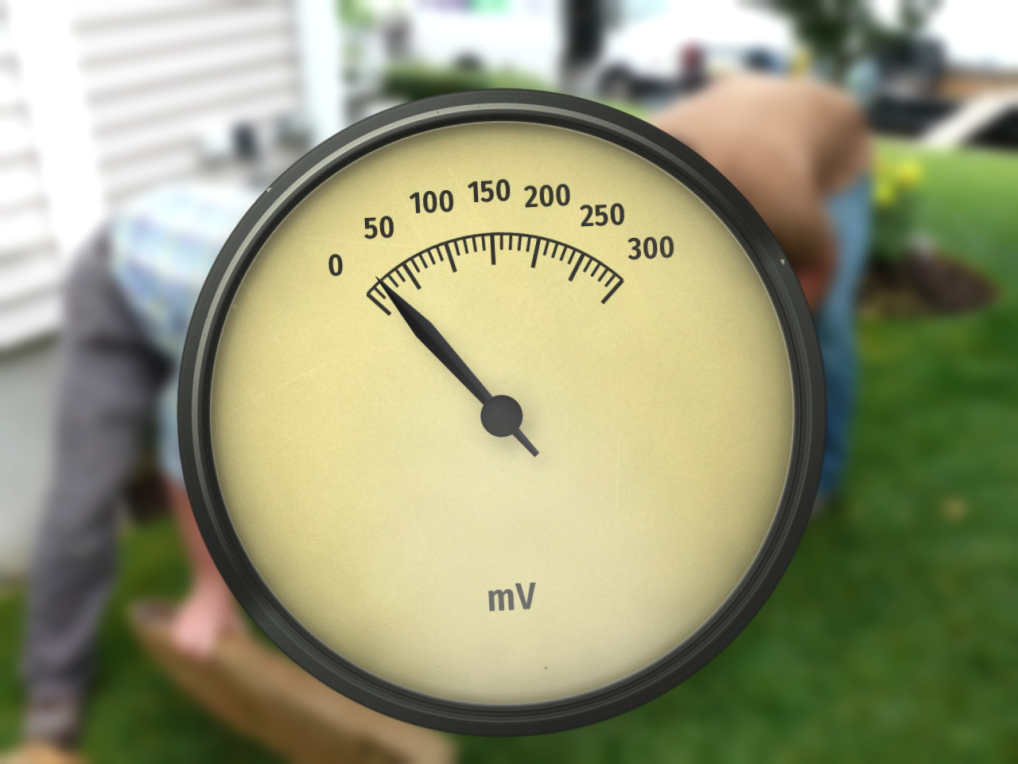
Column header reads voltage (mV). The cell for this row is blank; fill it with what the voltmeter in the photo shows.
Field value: 20 mV
